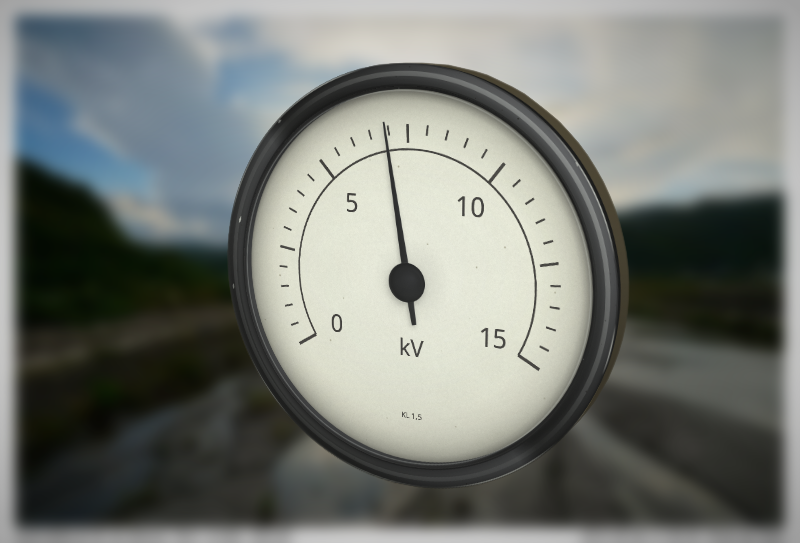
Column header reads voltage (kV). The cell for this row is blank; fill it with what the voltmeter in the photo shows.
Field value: 7 kV
